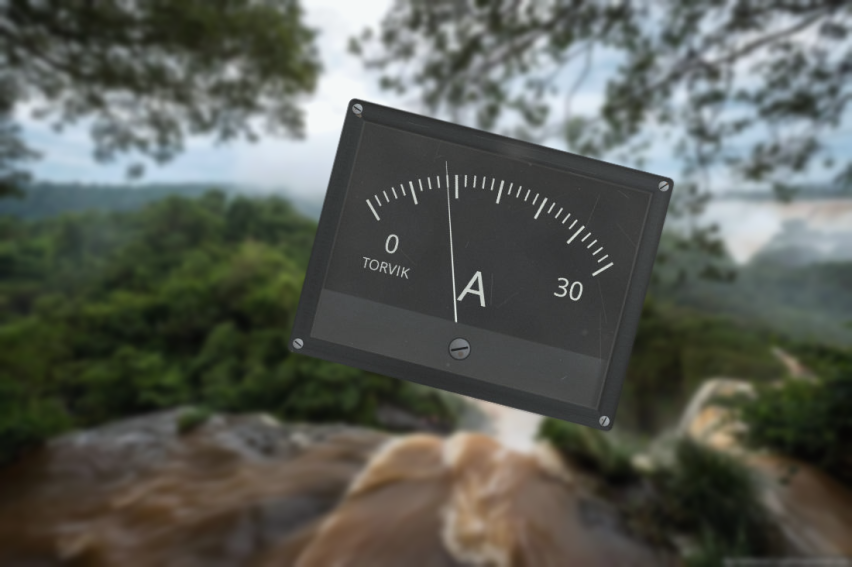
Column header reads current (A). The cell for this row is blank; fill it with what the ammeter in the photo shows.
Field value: 9 A
